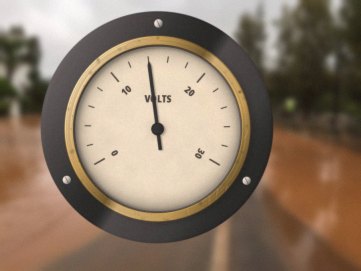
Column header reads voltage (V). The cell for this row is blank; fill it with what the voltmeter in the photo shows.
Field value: 14 V
